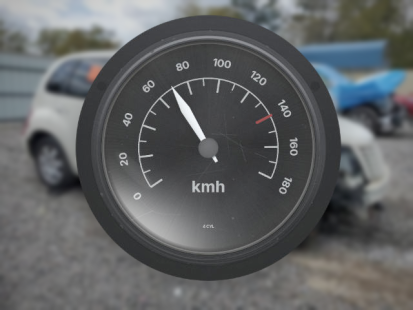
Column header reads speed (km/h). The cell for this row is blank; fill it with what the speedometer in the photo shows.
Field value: 70 km/h
